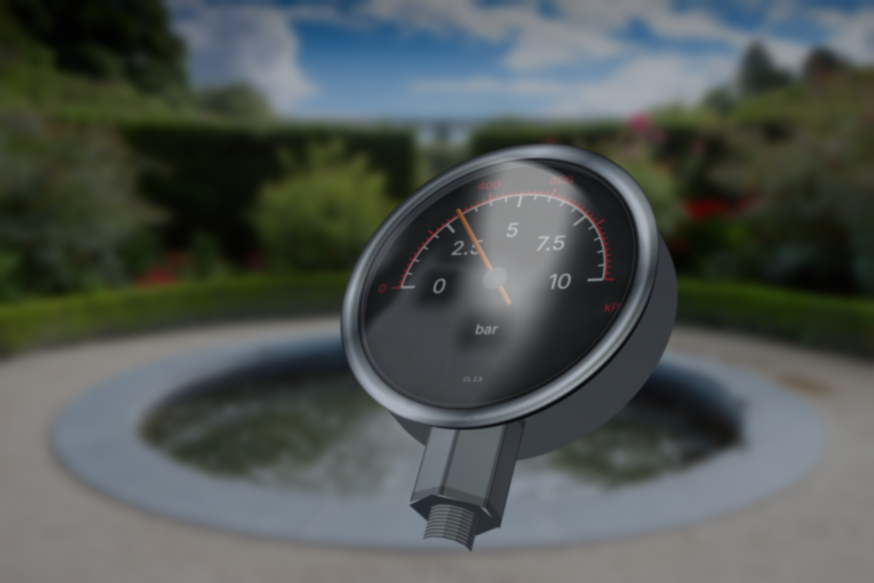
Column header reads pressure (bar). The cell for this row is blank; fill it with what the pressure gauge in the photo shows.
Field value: 3 bar
